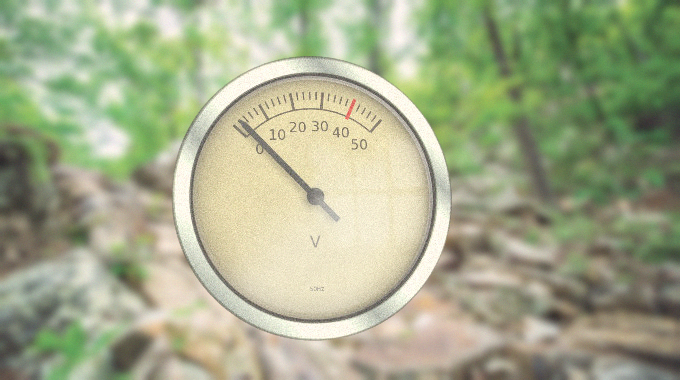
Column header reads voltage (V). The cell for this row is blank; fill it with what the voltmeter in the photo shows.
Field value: 2 V
